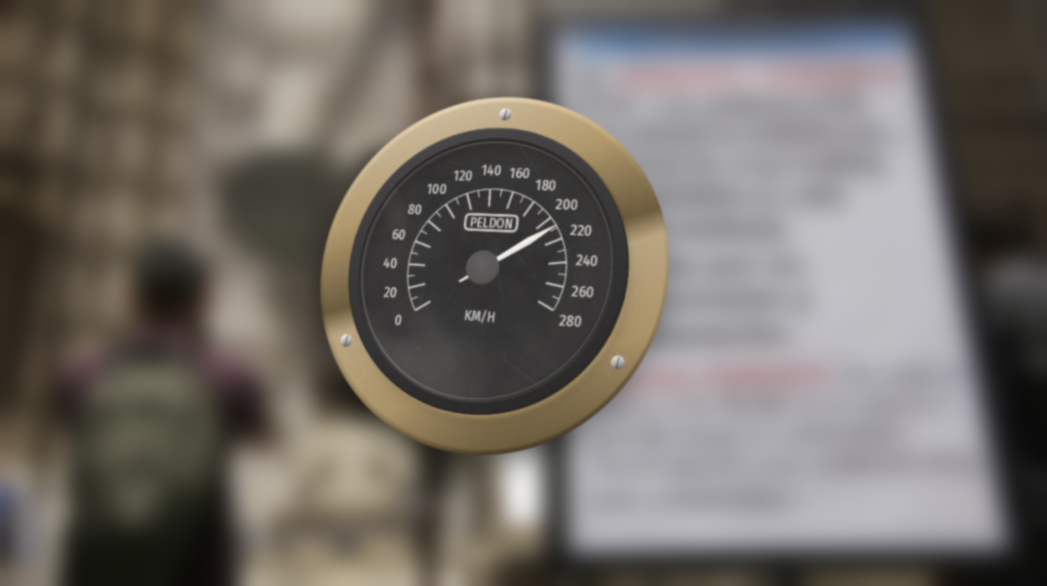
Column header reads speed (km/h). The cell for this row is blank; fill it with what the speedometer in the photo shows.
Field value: 210 km/h
